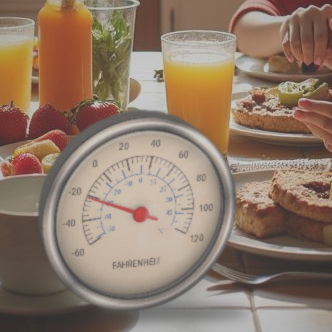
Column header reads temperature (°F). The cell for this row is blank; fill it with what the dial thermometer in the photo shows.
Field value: -20 °F
